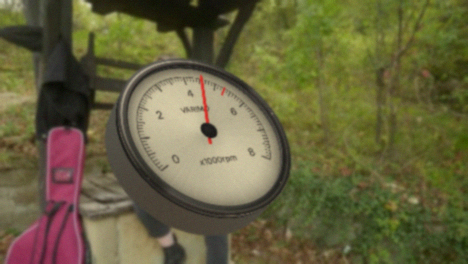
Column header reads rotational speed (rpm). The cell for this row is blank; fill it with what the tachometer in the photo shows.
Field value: 4500 rpm
